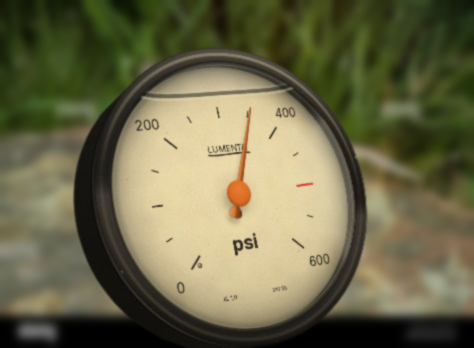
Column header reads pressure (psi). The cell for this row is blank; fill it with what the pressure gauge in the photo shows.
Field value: 350 psi
